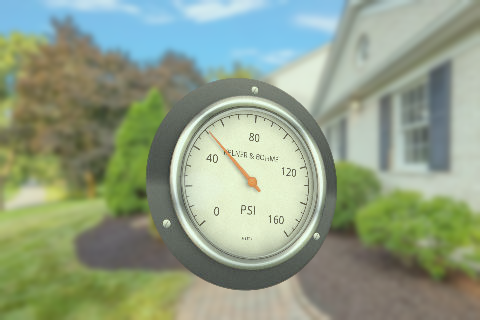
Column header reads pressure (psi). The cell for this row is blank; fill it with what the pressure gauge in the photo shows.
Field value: 50 psi
